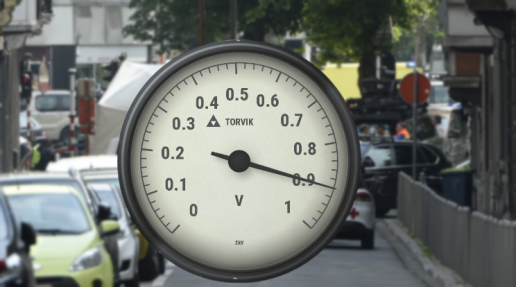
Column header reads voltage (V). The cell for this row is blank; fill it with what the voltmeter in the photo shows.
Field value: 0.9 V
